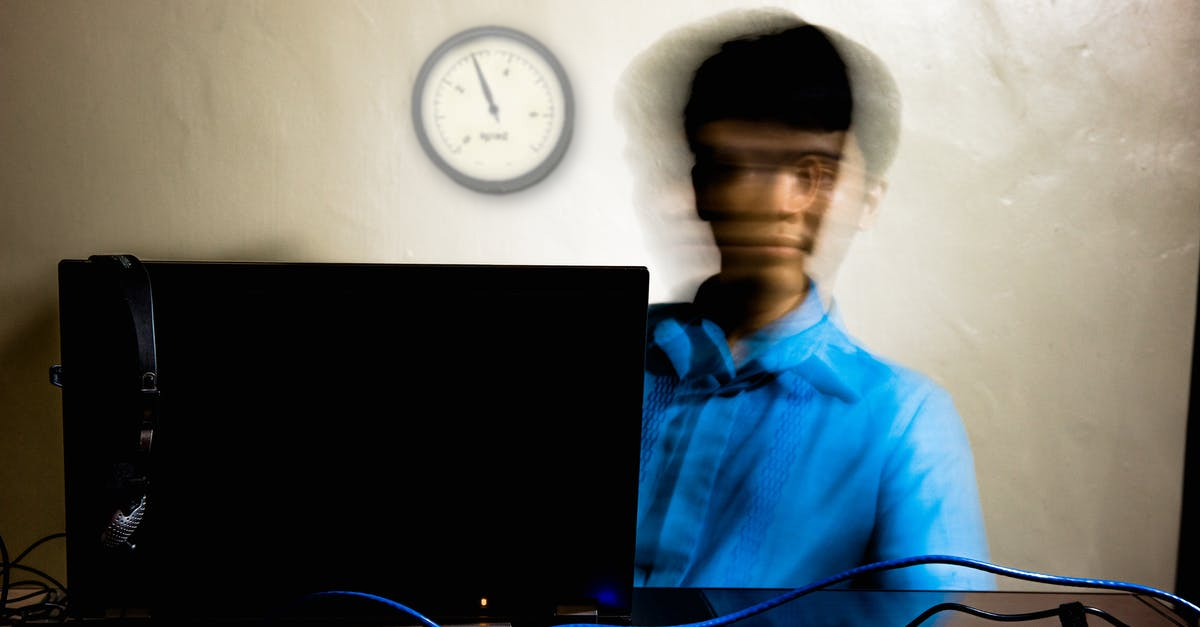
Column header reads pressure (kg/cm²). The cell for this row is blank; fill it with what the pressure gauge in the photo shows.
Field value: 3 kg/cm²
